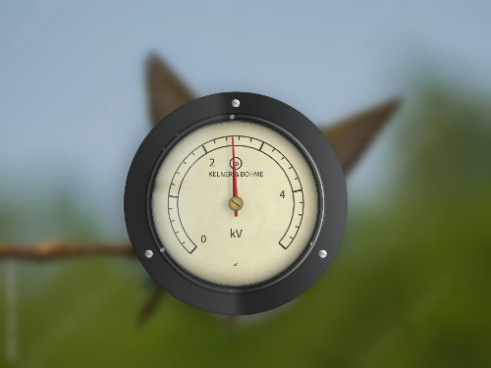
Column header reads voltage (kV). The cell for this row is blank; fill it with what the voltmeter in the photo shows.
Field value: 2.5 kV
